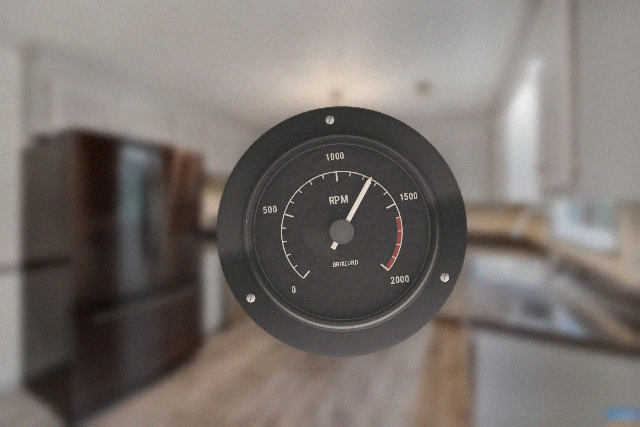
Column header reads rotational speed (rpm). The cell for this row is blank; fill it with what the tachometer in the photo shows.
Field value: 1250 rpm
